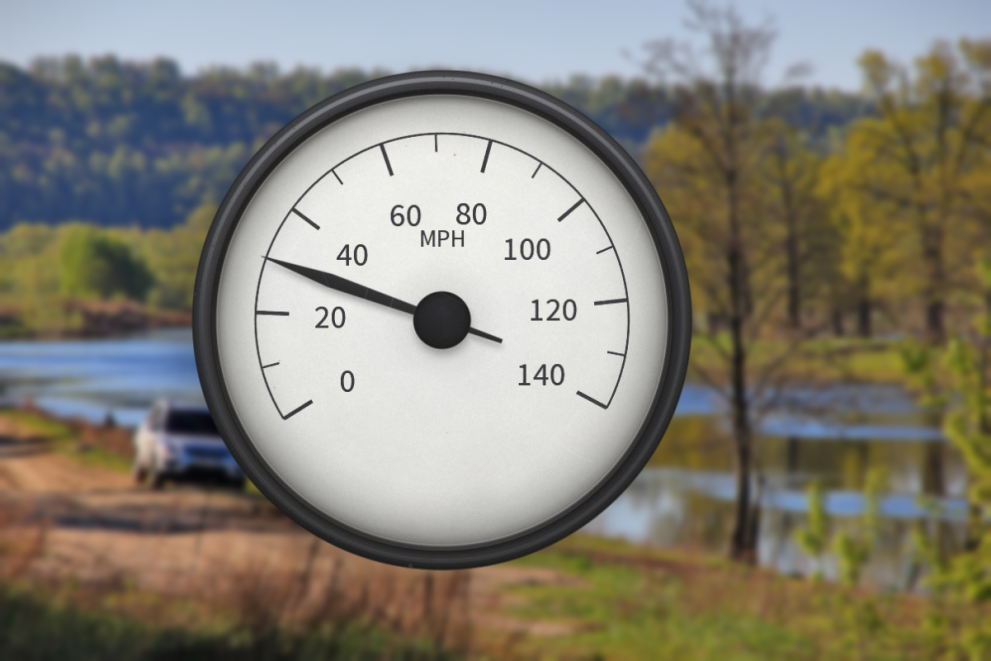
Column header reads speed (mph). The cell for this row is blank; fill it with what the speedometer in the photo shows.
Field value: 30 mph
